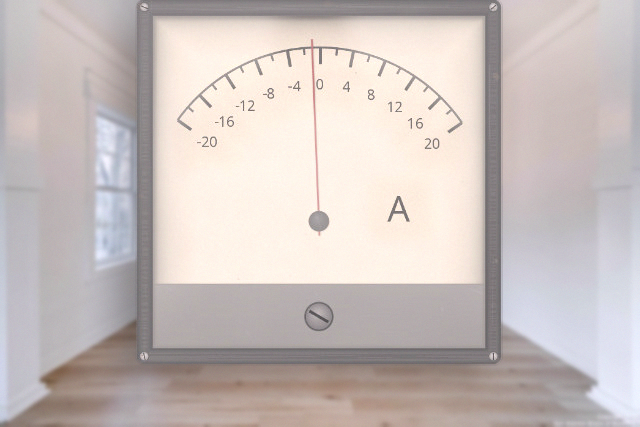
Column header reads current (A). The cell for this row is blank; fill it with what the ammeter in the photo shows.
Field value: -1 A
